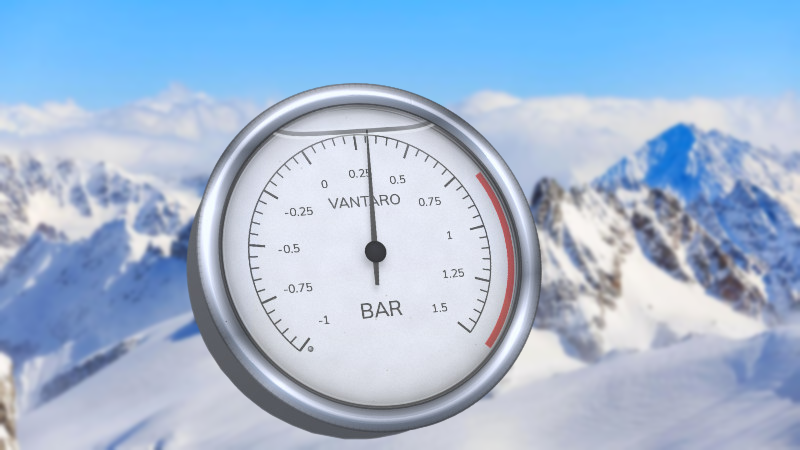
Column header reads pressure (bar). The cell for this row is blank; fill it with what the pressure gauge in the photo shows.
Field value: 0.3 bar
